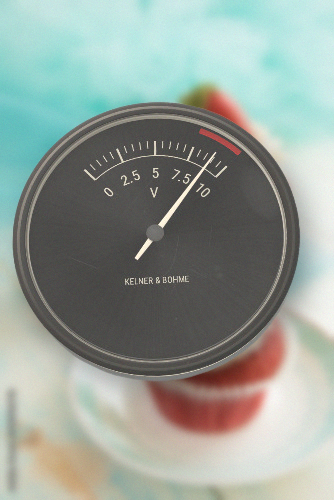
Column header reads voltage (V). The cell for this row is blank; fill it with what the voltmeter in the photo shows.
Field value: 9 V
